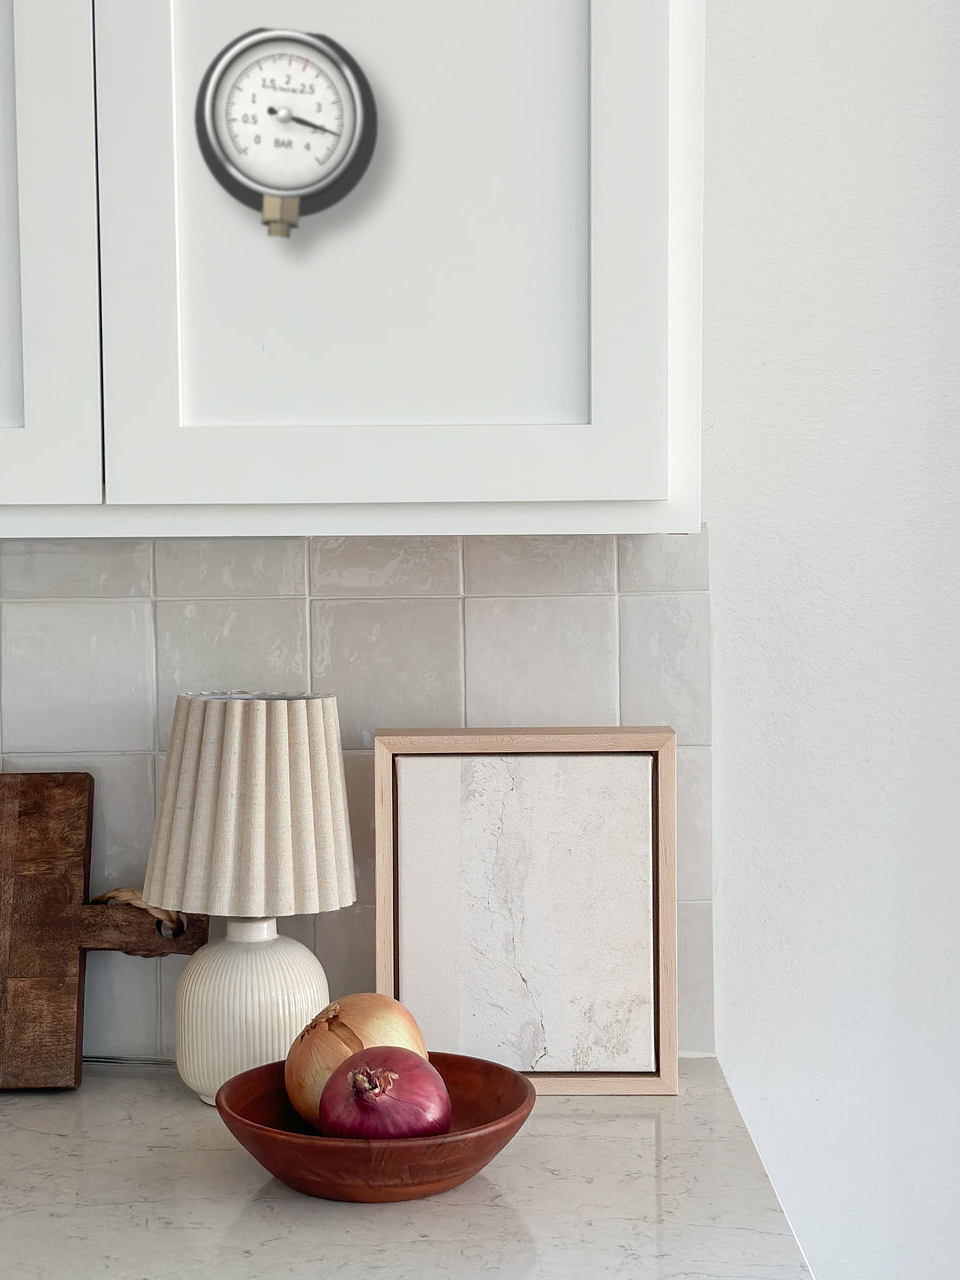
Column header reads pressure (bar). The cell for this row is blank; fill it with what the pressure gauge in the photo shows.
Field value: 3.5 bar
